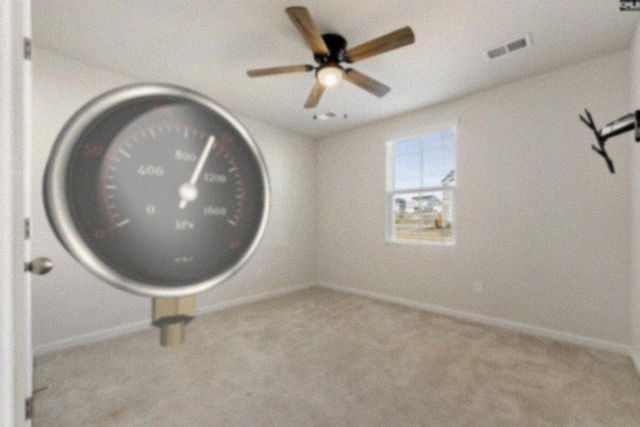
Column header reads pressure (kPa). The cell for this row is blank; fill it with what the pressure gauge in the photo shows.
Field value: 950 kPa
